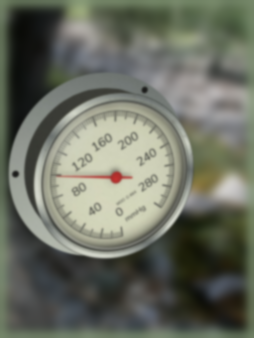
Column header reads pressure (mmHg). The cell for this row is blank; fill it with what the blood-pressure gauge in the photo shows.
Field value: 100 mmHg
